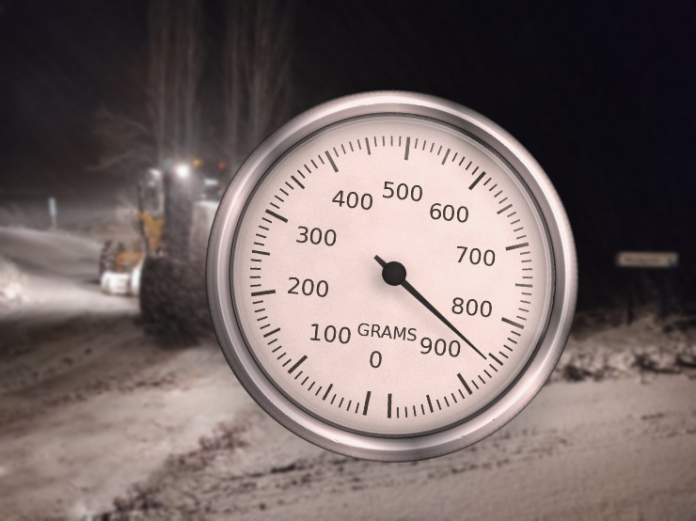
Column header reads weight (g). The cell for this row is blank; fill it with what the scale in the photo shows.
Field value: 860 g
